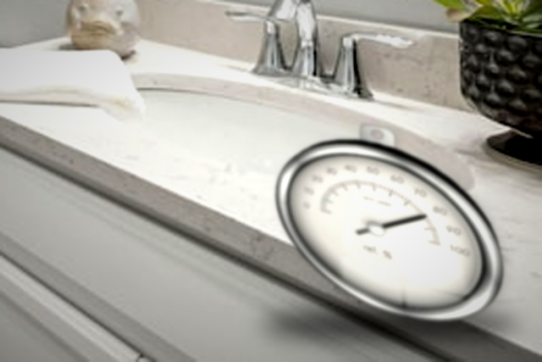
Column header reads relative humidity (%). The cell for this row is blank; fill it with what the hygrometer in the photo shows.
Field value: 80 %
